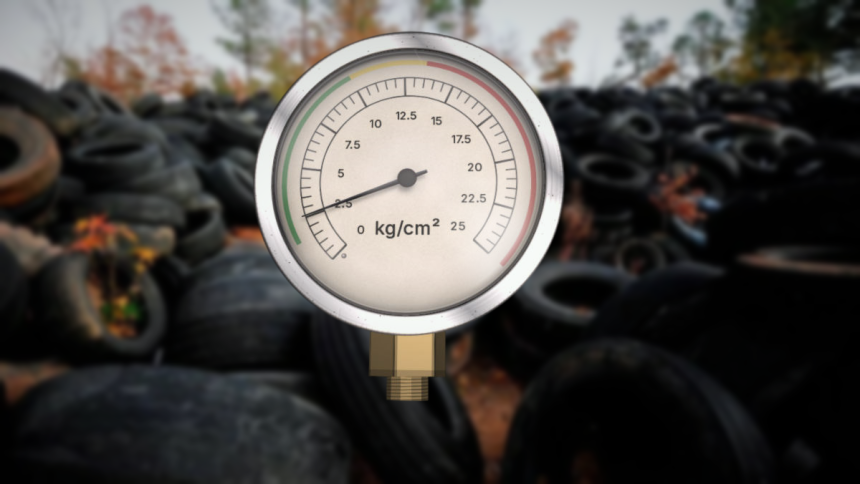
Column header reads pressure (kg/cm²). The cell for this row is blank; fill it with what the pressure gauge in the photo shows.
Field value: 2.5 kg/cm²
